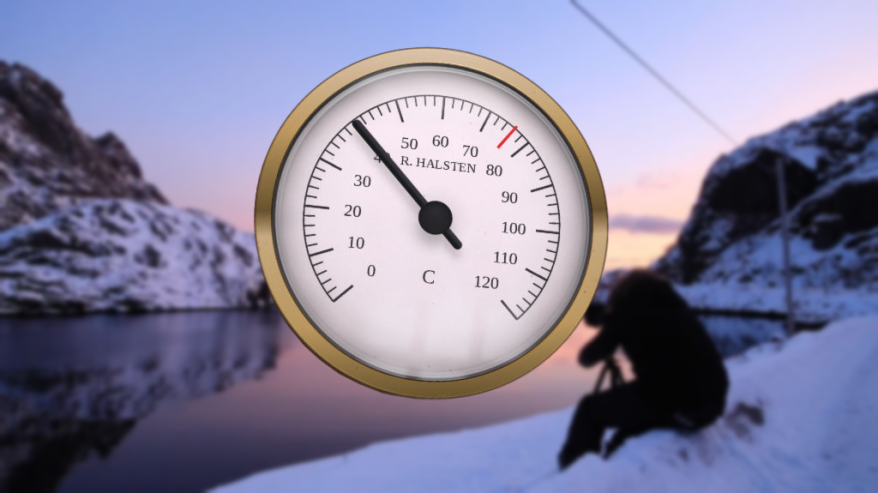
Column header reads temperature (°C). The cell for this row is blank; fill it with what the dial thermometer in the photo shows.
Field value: 40 °C
